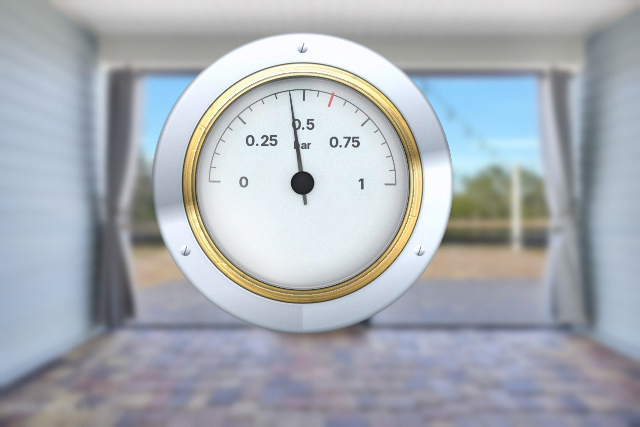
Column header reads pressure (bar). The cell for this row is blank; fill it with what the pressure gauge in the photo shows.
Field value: 0.45 bar
